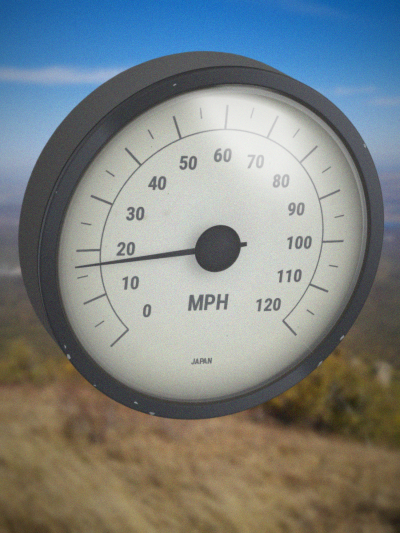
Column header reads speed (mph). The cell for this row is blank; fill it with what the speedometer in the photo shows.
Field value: 17.5 mph
